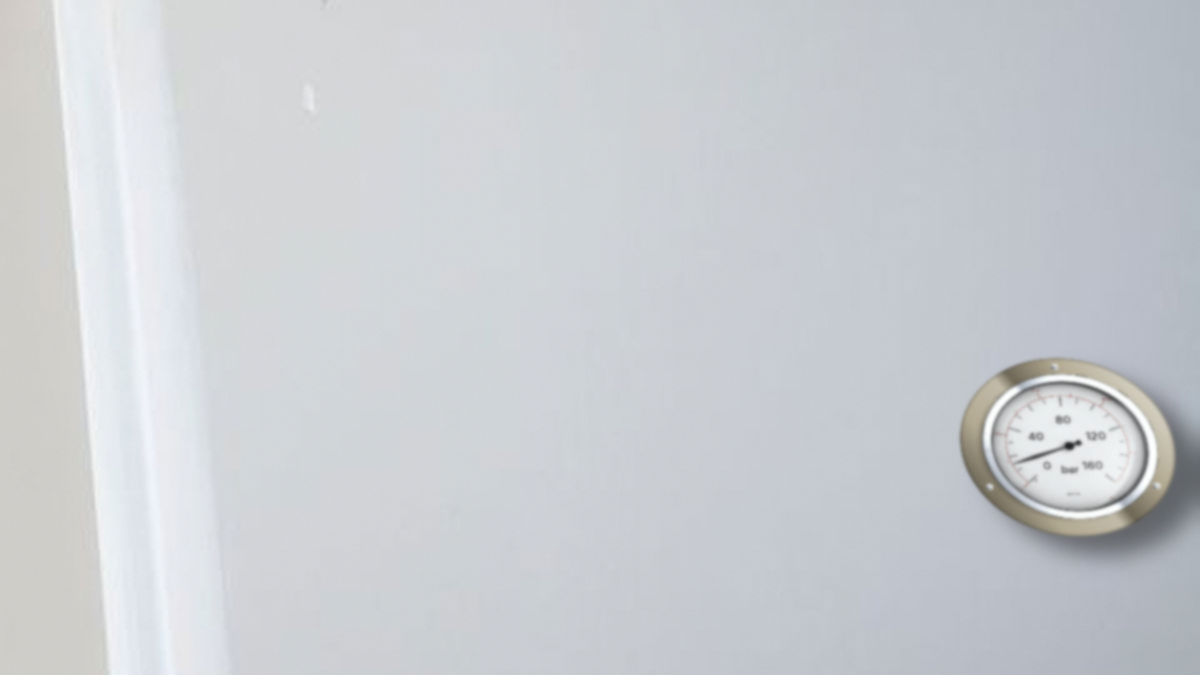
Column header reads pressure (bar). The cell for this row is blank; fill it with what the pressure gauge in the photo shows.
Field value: 15 bar
